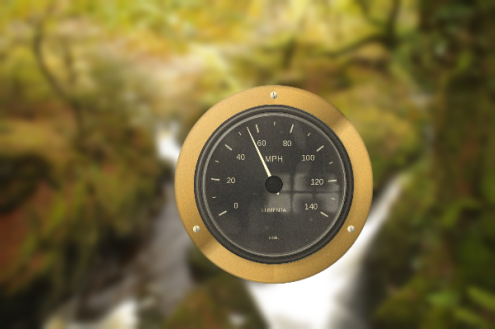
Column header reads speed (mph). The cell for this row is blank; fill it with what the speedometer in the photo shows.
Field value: 55 mph
